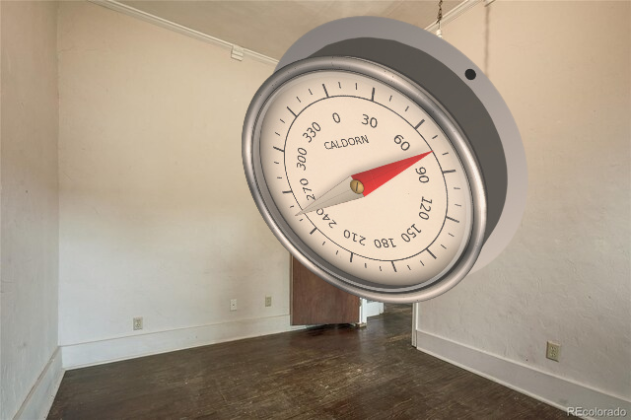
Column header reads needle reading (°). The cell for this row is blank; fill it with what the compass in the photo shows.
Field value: 75 °
